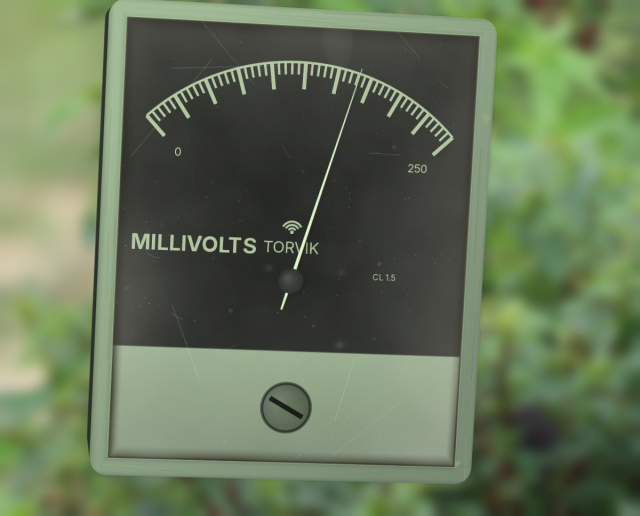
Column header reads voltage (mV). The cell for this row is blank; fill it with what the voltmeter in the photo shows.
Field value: 165 mV
